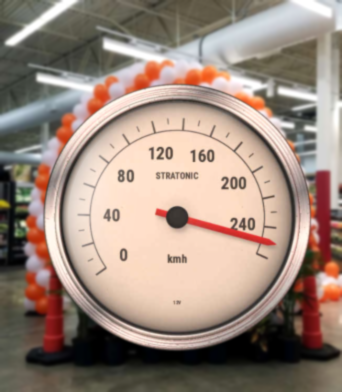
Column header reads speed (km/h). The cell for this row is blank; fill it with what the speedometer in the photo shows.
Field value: 250 km/h
